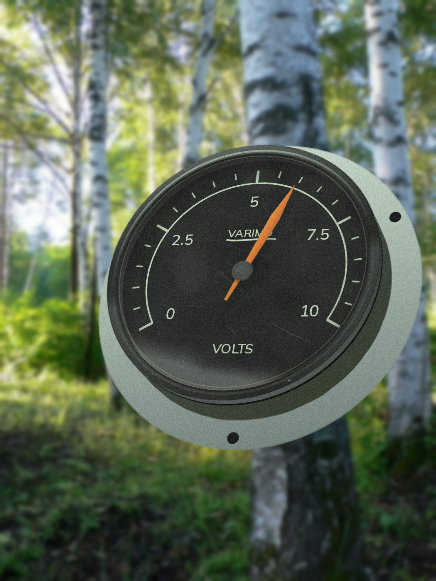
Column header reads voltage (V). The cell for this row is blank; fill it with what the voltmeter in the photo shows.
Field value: 6 V
